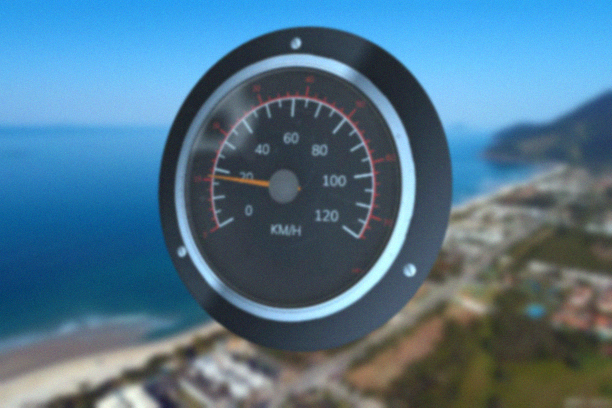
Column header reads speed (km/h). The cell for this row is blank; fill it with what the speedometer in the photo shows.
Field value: 17.5 km/h
